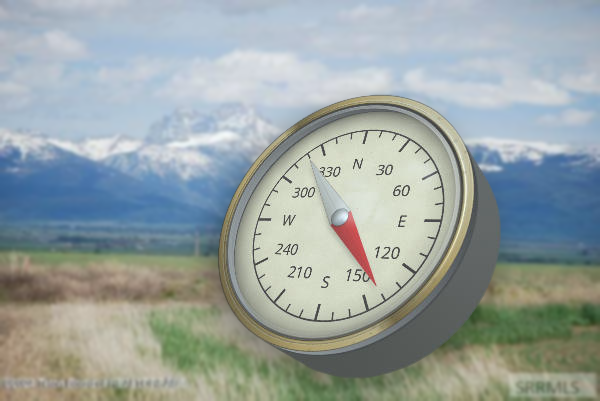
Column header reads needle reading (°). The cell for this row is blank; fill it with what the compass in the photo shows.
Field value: 140 °
